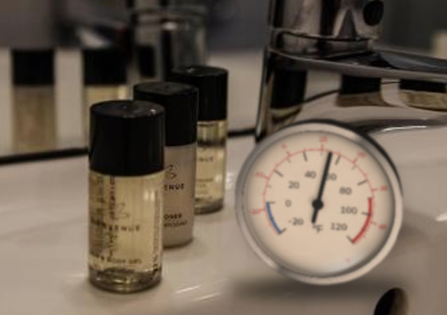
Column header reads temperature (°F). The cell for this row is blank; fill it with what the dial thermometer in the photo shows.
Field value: 55 °F
